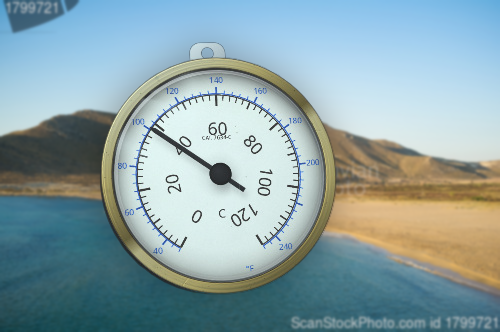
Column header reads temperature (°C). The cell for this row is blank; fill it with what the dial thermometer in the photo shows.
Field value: 38 °C
